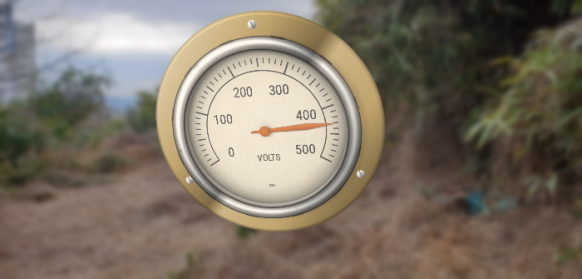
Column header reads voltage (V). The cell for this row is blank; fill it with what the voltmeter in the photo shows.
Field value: 430 V
